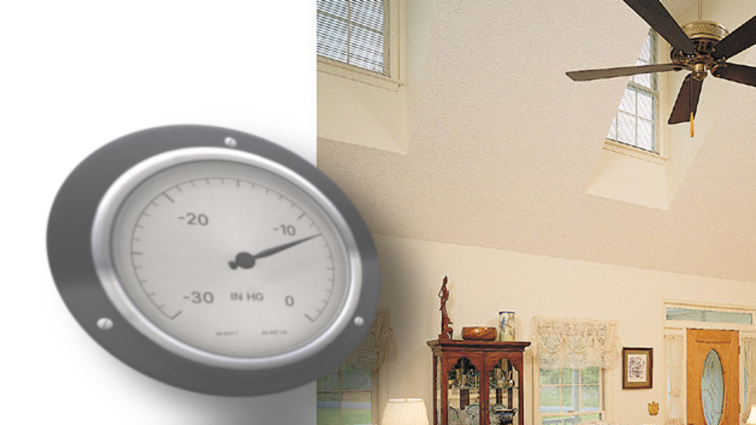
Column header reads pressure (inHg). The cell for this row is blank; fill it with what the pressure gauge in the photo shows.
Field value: -8 inHg
